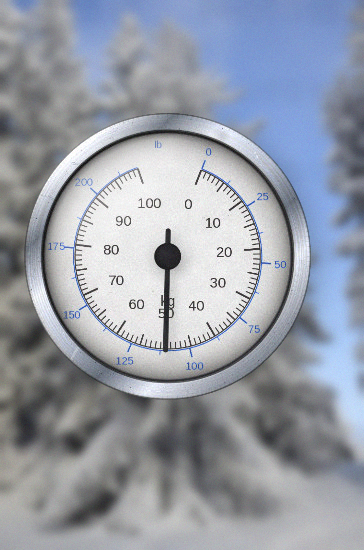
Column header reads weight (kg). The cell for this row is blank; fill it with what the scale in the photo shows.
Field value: 50 kg
